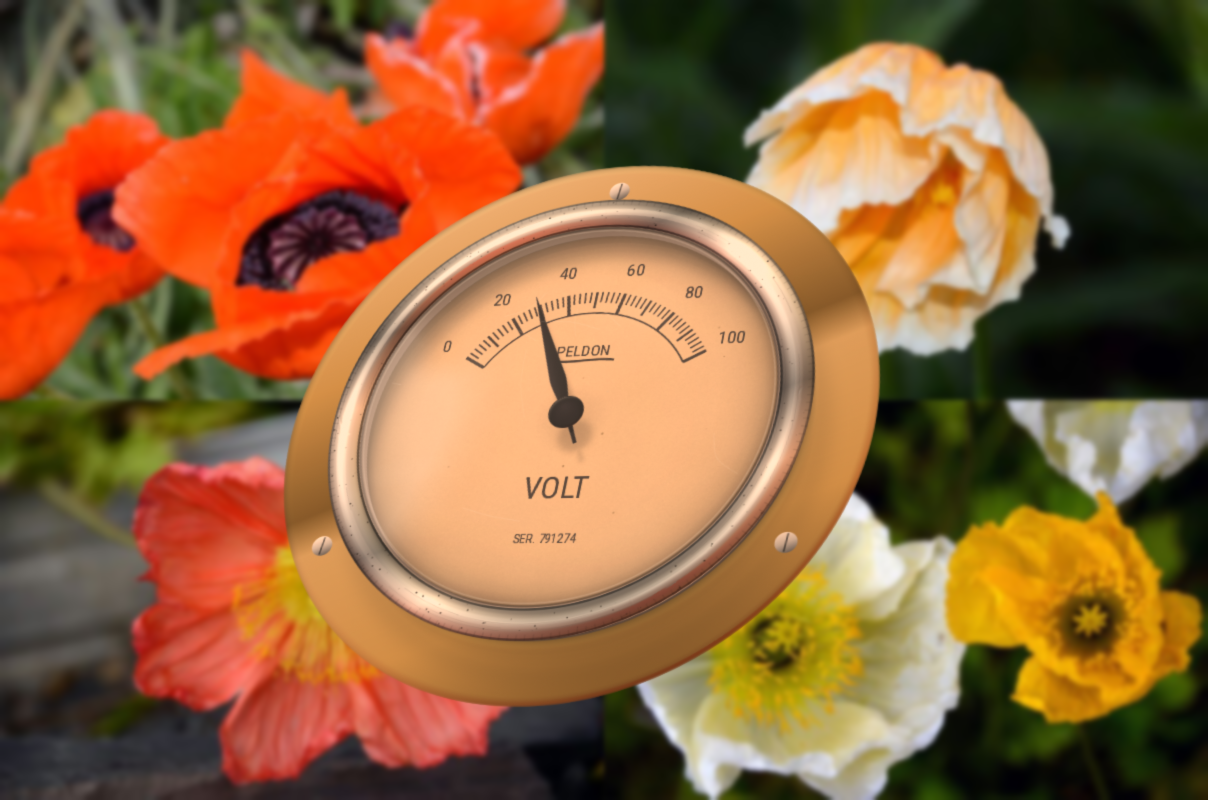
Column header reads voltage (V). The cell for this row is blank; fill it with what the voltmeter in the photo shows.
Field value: 30 V
